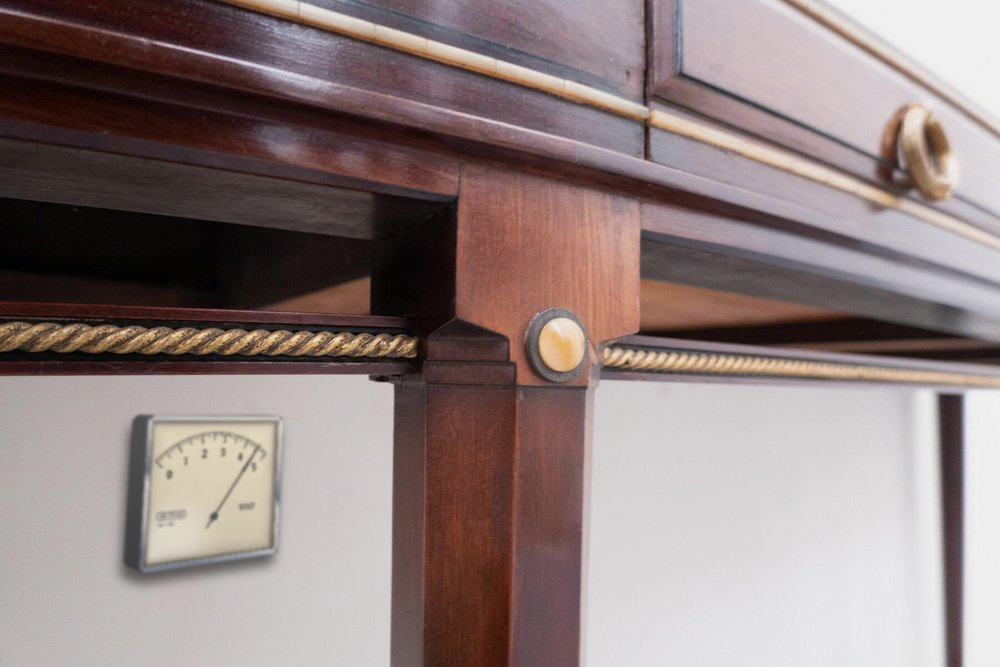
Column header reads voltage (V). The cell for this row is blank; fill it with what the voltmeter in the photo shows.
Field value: 4.5 V
